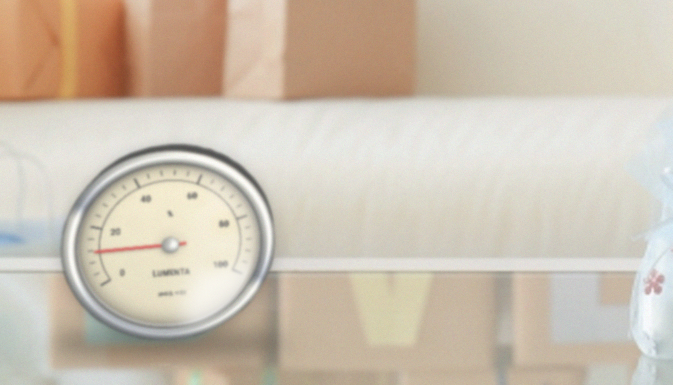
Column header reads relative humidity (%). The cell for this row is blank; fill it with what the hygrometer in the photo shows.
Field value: 12 %
